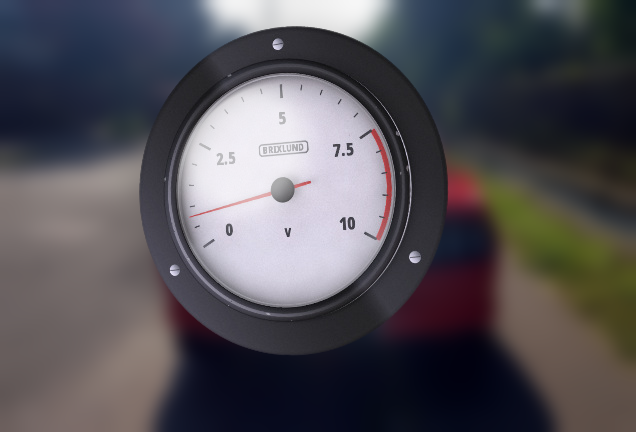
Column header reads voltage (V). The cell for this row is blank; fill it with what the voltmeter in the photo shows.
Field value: 0.75 V
